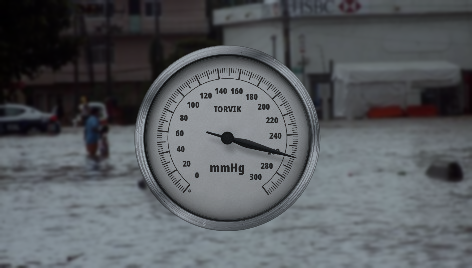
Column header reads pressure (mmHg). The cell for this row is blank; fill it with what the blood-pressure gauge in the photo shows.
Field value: 260 mmHg
